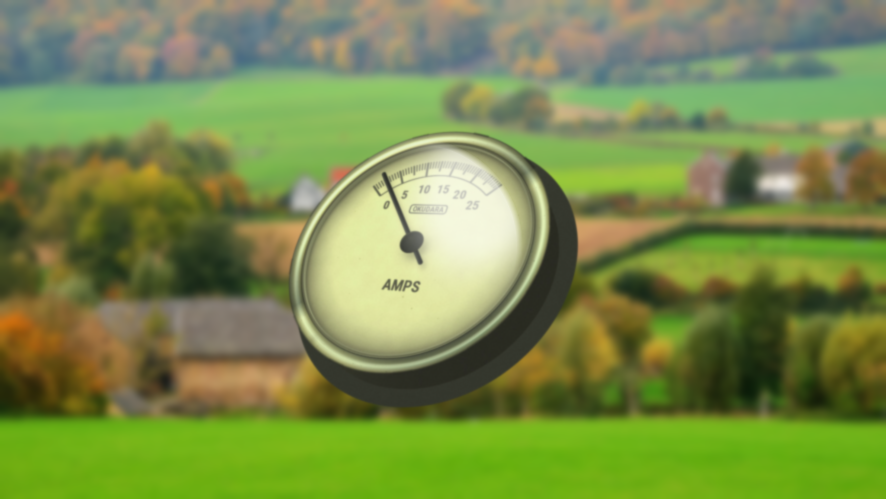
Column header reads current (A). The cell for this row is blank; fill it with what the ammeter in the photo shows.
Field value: 2.5 A
